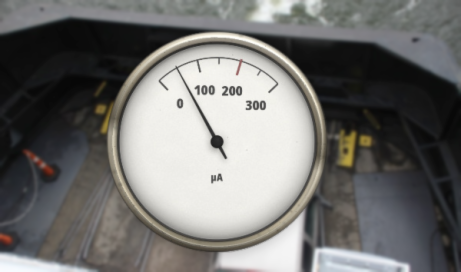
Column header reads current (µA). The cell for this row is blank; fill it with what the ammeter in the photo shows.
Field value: 50 µA
